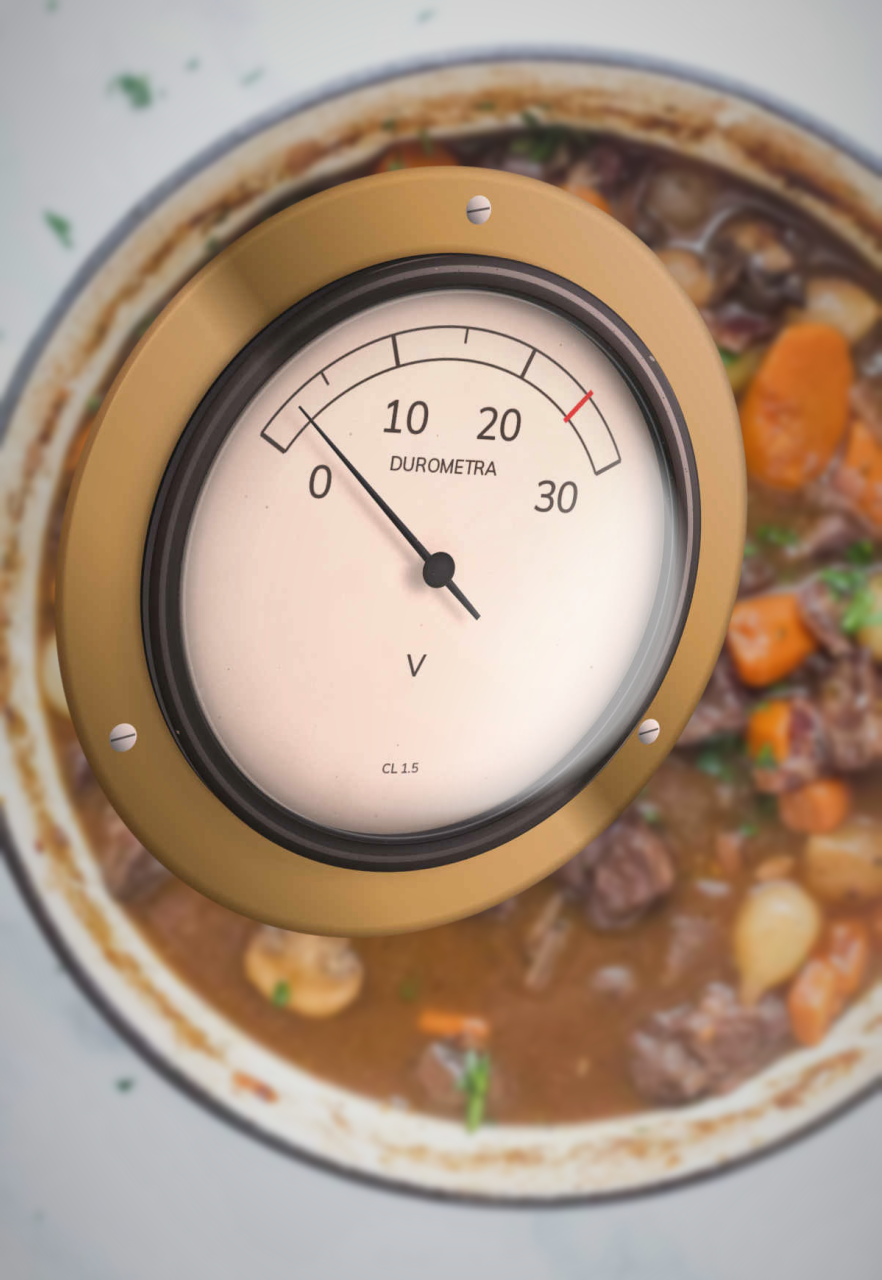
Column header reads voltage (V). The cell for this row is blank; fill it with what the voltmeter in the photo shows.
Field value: 2.5 V
